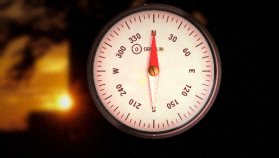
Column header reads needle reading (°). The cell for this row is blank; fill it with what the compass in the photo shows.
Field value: 0 °
